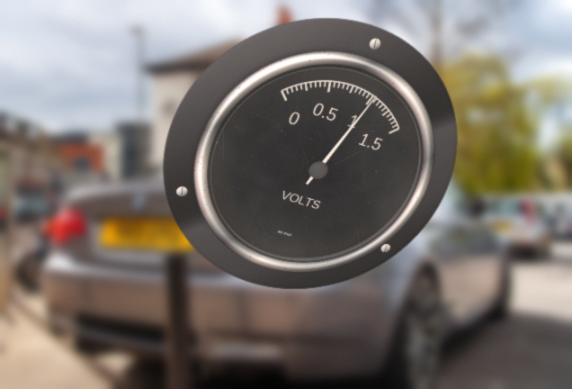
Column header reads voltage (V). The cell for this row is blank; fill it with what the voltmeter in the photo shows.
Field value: 1 V
